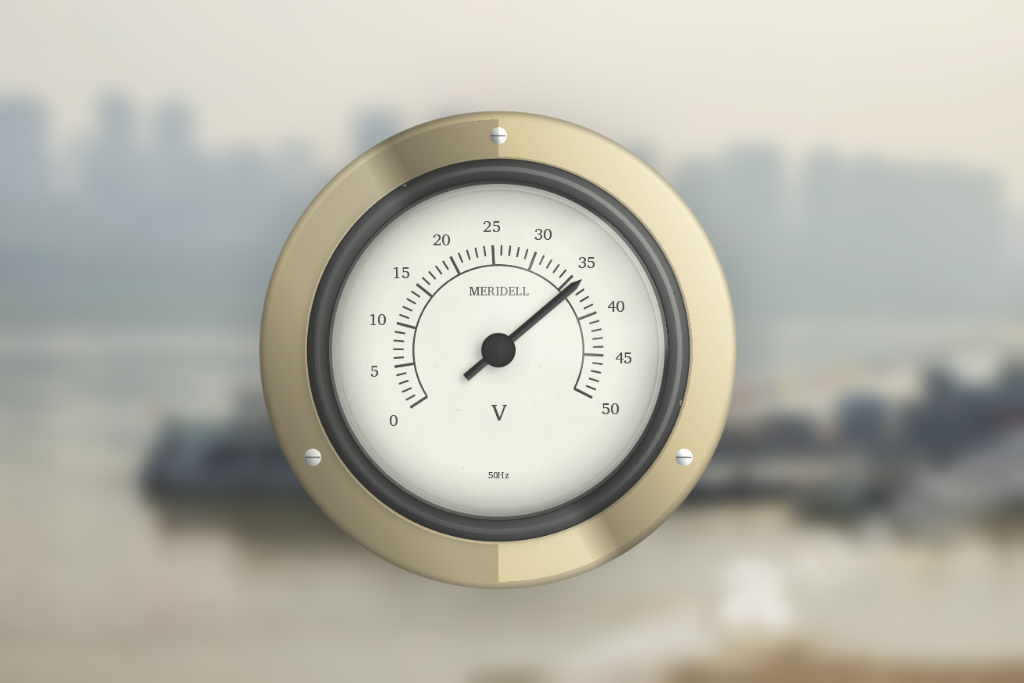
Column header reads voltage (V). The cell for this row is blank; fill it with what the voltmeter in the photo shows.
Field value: 36 V
